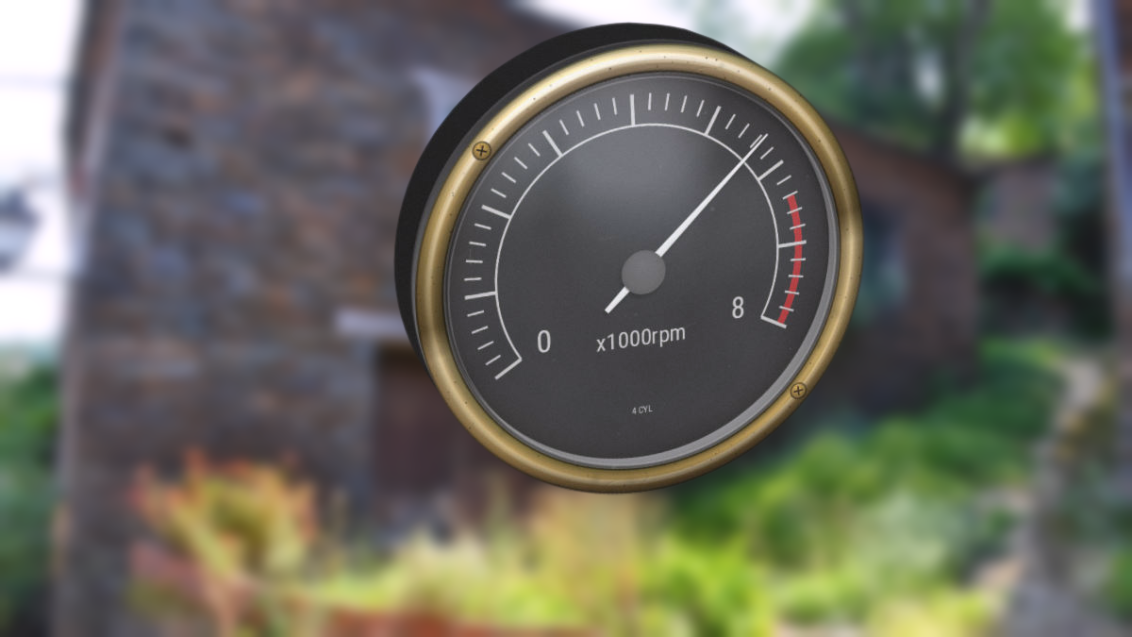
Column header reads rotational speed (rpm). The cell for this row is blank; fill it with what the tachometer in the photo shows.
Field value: 5600 rpm
